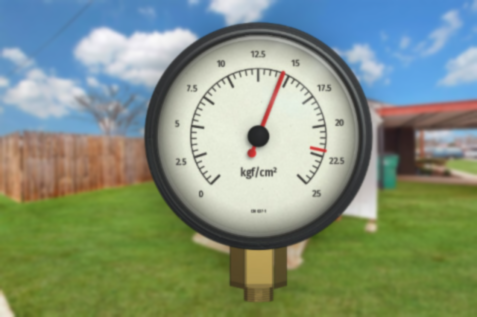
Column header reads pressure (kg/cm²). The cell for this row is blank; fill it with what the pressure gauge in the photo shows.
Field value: 14.5 kg/cm²
